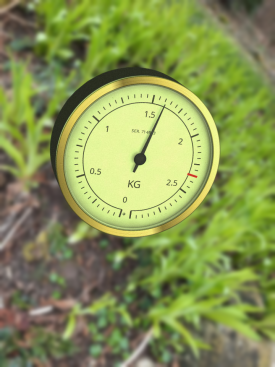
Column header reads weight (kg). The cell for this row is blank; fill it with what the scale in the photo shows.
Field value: 1.6 kg
